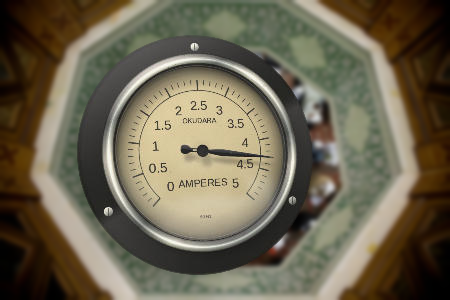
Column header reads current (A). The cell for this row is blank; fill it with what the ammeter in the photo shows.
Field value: 4.3 A
